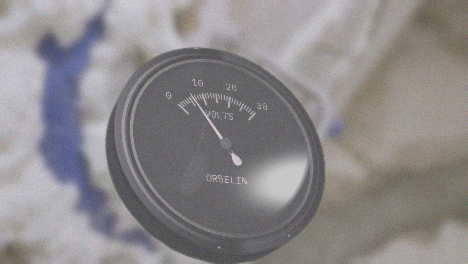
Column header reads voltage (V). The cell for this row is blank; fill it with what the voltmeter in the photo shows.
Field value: 5 V
